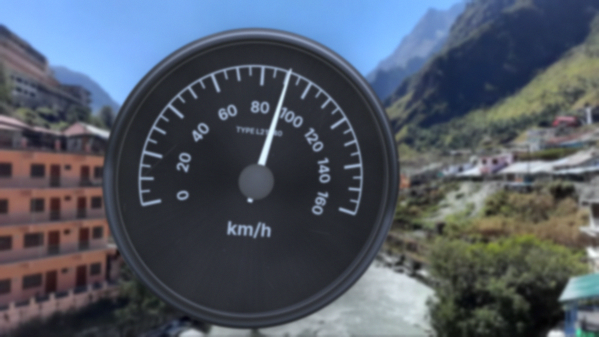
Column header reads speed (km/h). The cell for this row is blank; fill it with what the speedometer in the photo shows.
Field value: 90 km/h
